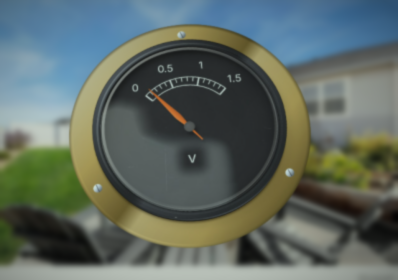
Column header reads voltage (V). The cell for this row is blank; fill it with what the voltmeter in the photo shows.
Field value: 0.1 V
